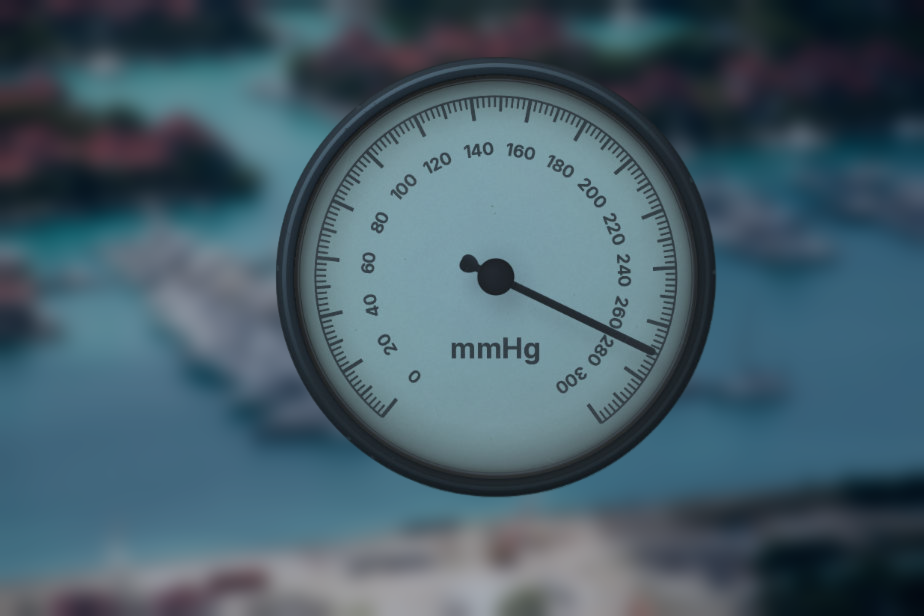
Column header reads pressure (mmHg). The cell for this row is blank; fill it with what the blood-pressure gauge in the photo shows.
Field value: 270 mmHg
